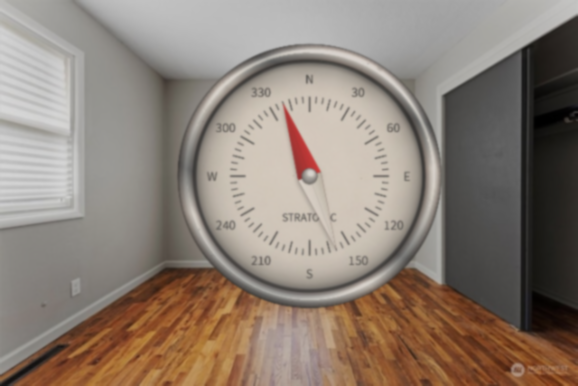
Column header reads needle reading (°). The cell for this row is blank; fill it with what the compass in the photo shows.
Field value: 340 °
